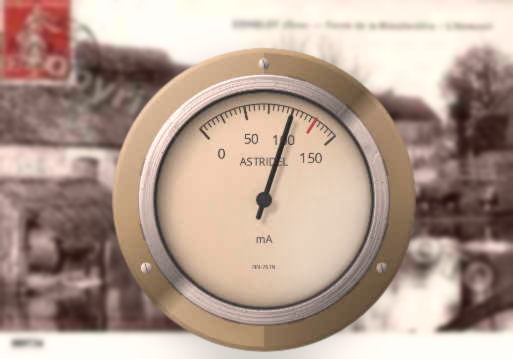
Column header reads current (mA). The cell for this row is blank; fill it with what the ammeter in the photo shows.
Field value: 100 mA
